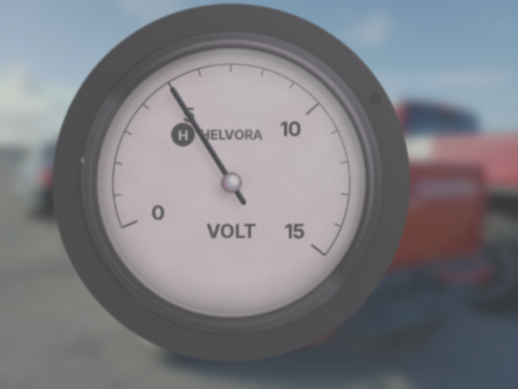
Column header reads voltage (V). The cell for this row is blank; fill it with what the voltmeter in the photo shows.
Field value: 5 V
